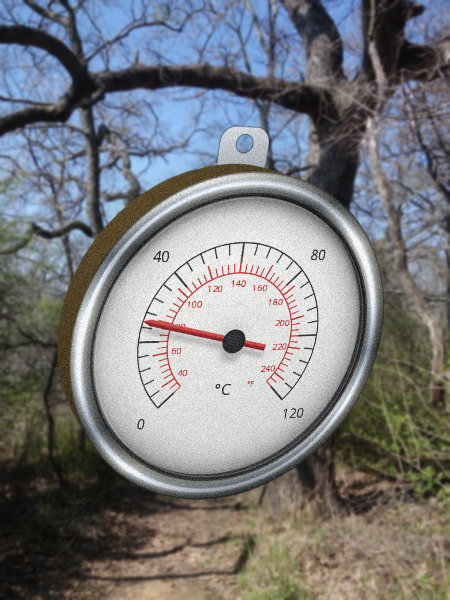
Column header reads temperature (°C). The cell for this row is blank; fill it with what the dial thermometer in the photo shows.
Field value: 26 °C
